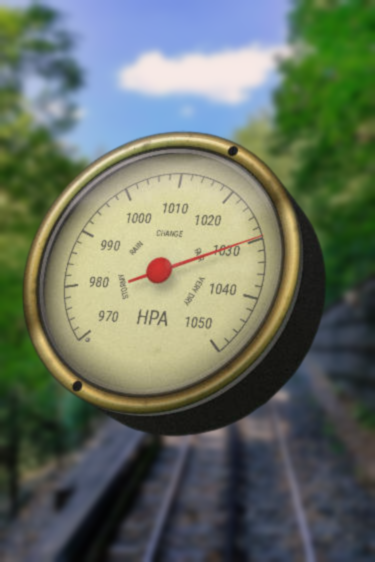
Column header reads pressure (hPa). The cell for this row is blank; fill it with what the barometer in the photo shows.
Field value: 1030 hPa
